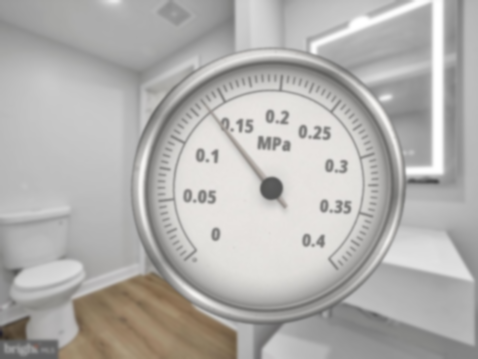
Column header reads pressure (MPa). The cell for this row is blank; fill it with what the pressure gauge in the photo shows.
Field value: 0.135 MPa
